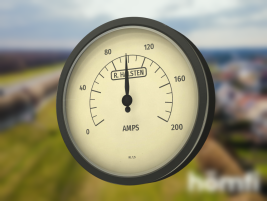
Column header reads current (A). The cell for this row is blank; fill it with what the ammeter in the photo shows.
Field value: 100 A
